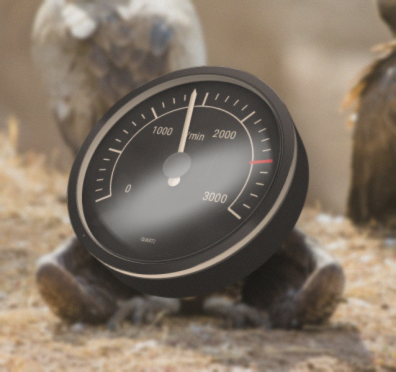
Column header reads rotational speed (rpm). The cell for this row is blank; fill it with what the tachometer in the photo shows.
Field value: 1400 rpm
